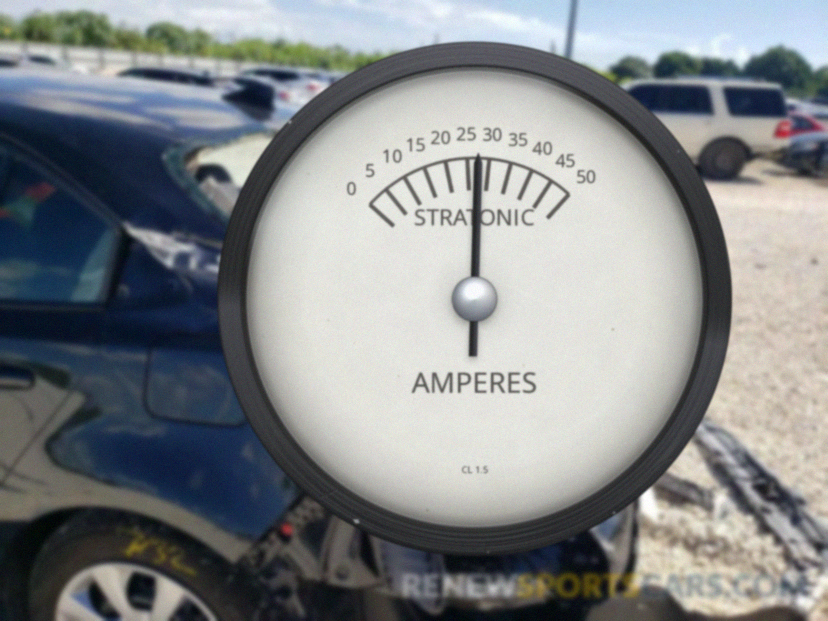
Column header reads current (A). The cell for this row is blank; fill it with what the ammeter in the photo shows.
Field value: 27.5 A
